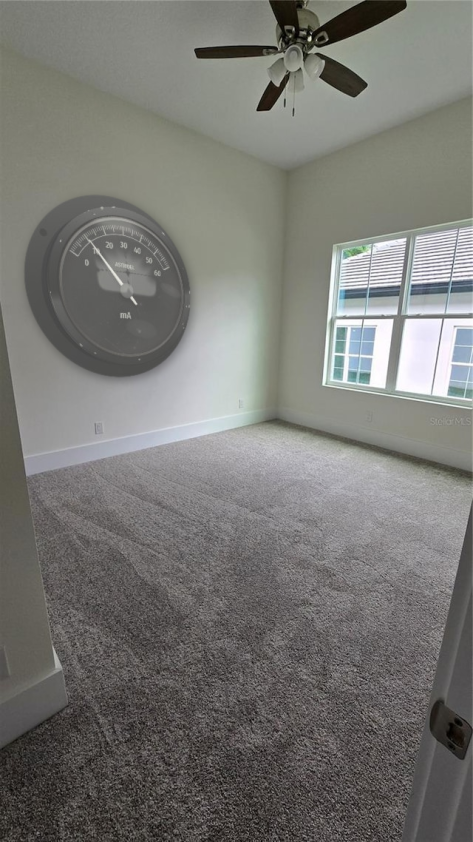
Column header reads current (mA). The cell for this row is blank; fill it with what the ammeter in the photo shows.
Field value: 10 mA
